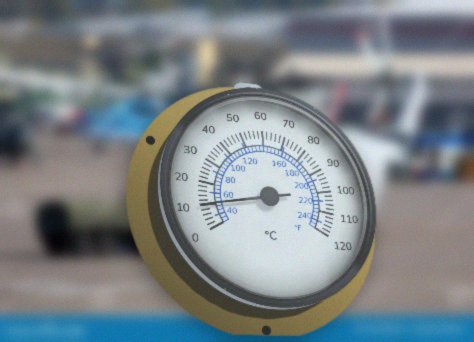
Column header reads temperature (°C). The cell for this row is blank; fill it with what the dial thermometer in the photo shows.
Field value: 10 °C
